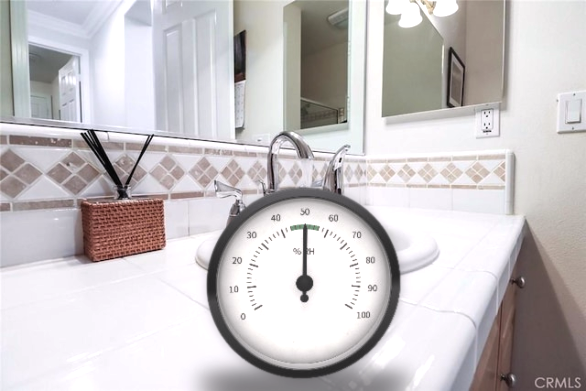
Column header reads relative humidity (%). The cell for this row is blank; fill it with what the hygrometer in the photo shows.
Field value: 50 %
